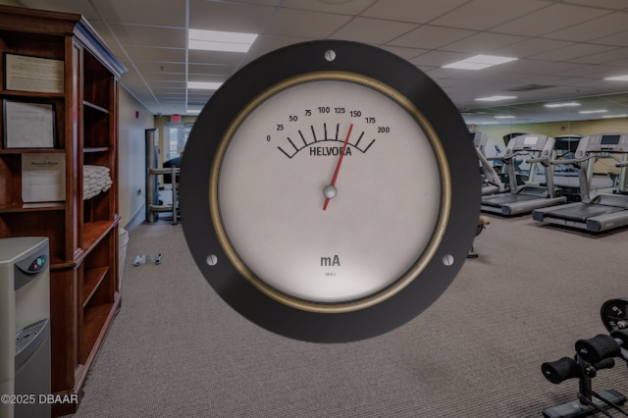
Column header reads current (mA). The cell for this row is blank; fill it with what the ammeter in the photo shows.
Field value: 150 mA
